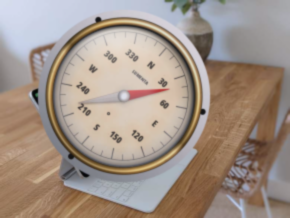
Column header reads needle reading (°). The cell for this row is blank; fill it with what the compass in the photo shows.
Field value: 40 °
